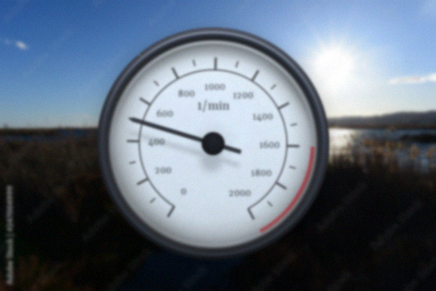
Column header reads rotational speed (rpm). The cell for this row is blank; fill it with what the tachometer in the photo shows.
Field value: 500 rpm
